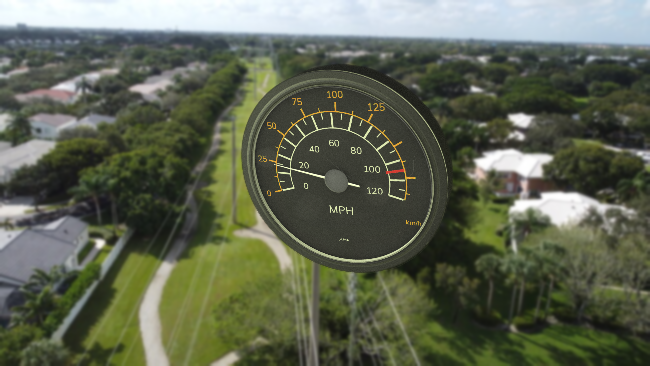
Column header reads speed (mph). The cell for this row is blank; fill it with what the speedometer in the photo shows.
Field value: 15 mph
